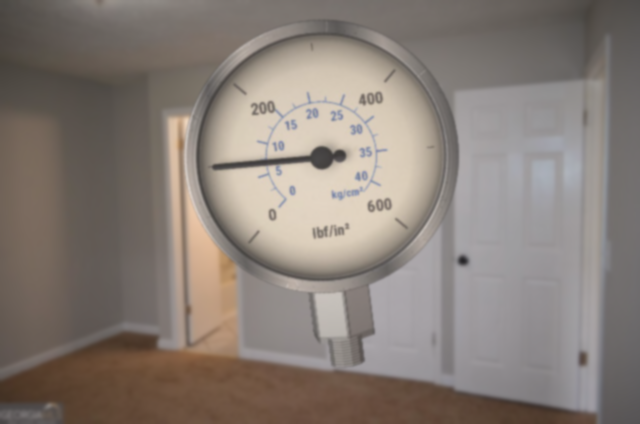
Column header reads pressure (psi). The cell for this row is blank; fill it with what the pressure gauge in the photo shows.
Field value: 100 psi
